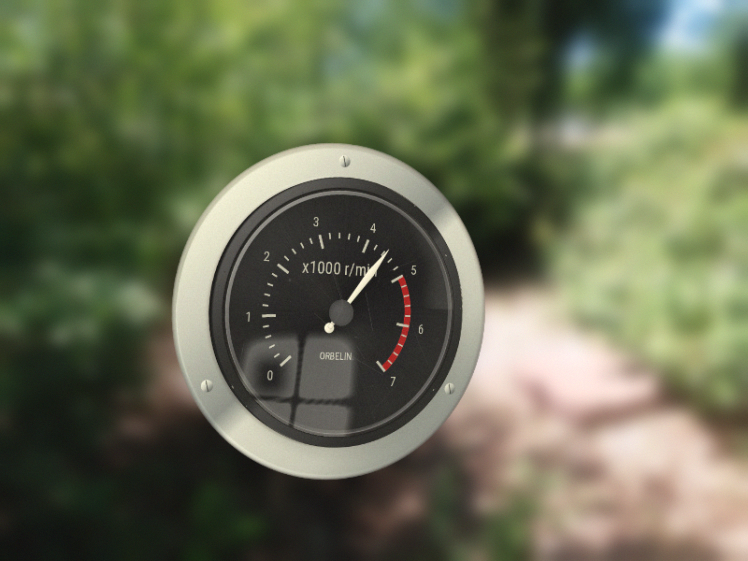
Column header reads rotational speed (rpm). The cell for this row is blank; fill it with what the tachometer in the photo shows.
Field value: 4400 rpm
